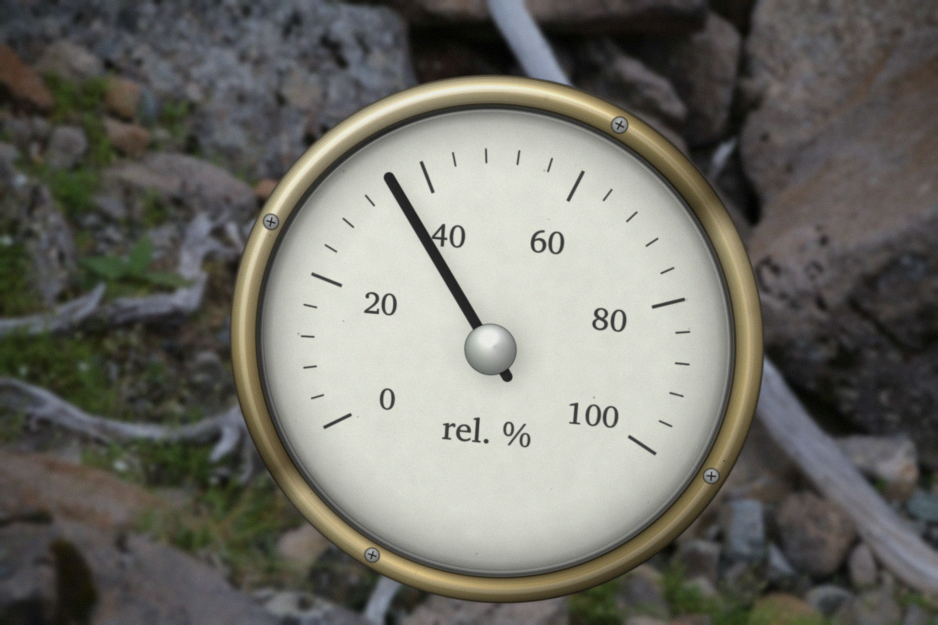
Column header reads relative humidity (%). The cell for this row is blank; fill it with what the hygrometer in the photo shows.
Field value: 36 %
